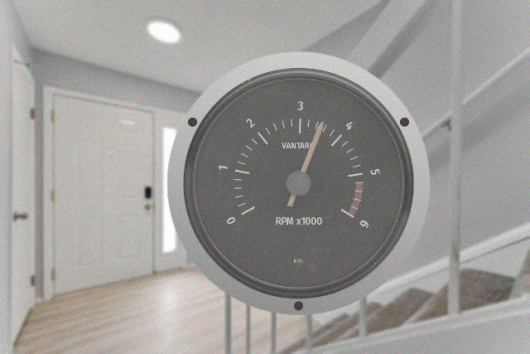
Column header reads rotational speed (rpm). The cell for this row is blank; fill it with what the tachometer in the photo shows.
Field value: 3500 rpm
